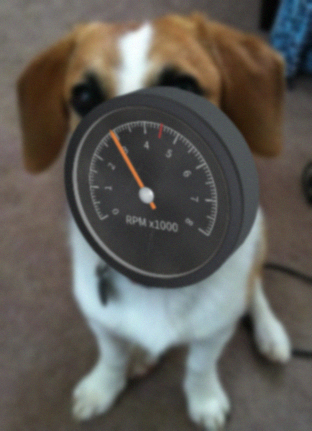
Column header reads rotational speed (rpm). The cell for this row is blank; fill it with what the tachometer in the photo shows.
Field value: 3000 rpm
